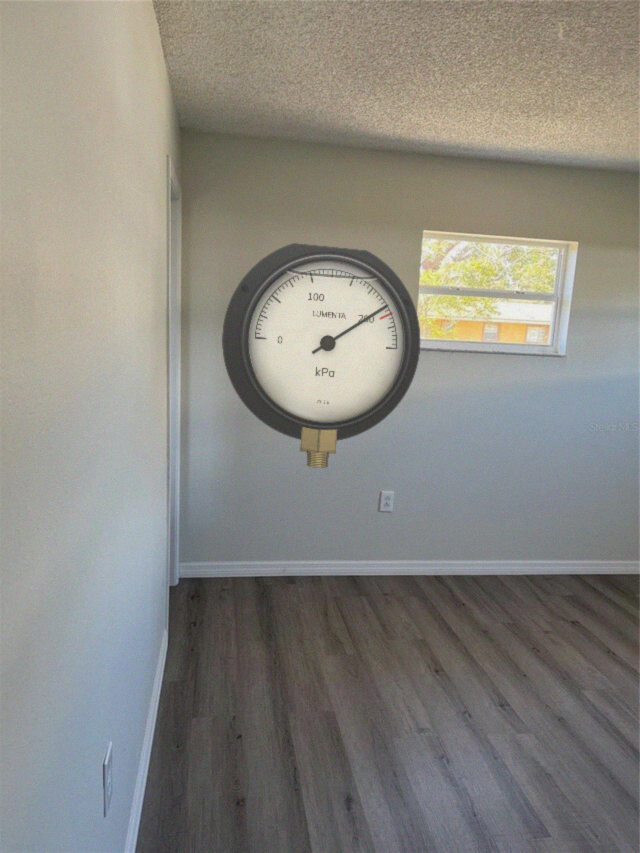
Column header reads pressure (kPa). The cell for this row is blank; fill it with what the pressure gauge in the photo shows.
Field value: 200 kPa
